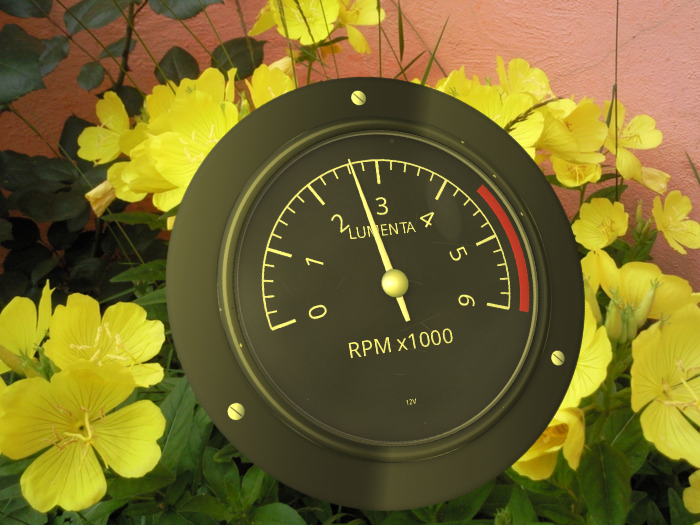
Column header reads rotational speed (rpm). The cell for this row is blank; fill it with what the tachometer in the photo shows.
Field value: 2600 rpm
